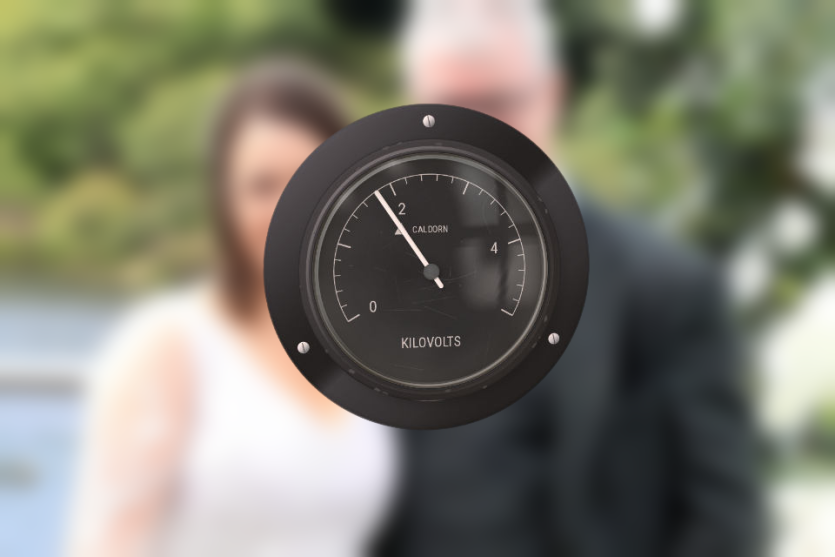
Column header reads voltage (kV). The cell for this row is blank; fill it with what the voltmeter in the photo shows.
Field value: 1.8 kV
